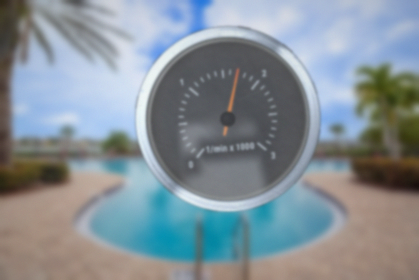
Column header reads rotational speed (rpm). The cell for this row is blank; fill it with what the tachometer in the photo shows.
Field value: 1700 rpm
